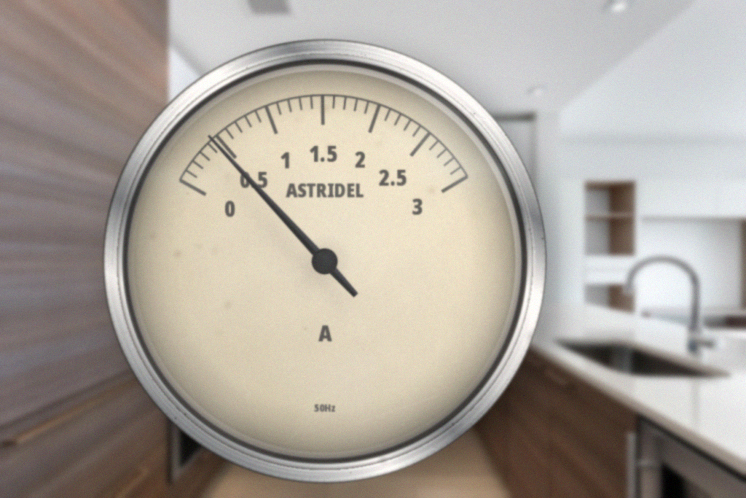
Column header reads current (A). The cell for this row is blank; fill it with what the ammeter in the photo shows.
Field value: 0.45 A
